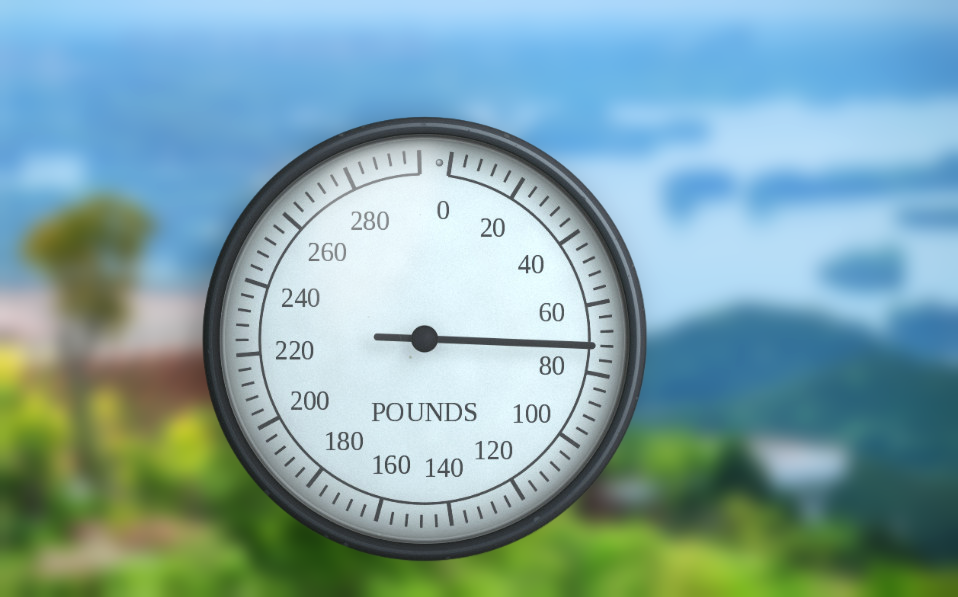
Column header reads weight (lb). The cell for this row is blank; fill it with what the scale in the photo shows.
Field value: 72 lb
